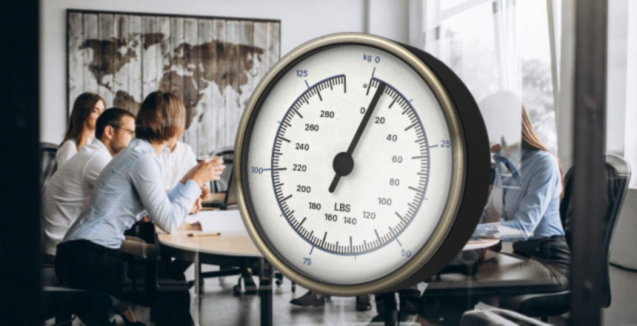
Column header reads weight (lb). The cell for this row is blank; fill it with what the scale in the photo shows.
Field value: 10 lb
